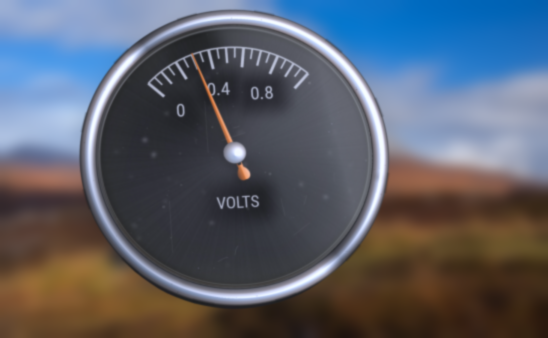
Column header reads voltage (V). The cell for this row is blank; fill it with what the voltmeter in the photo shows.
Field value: 0.3 V
